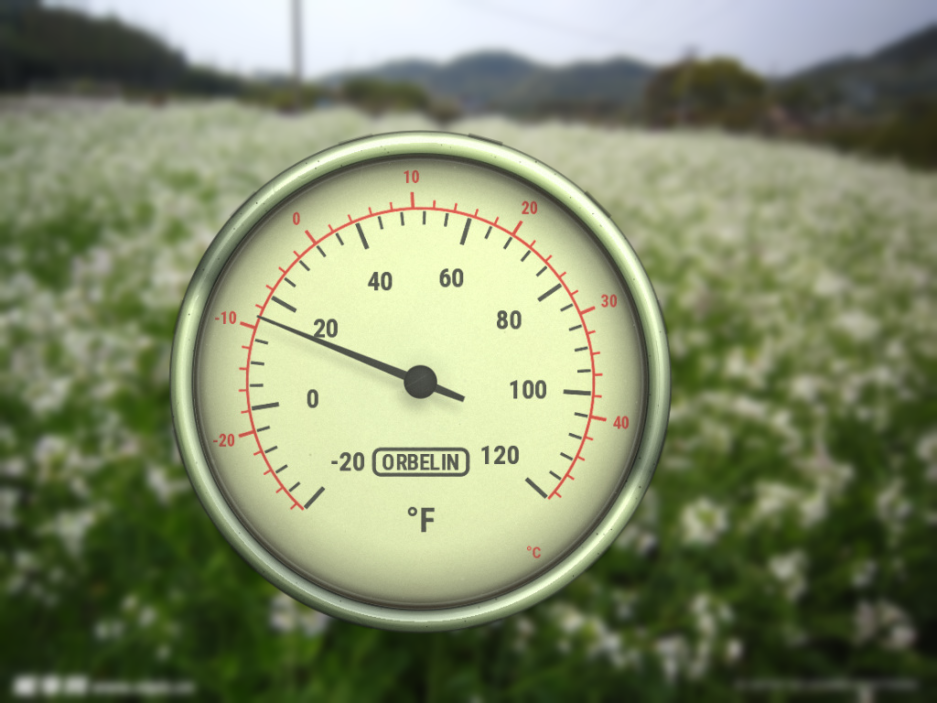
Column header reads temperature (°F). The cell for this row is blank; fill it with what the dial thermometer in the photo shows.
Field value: 16 °F
